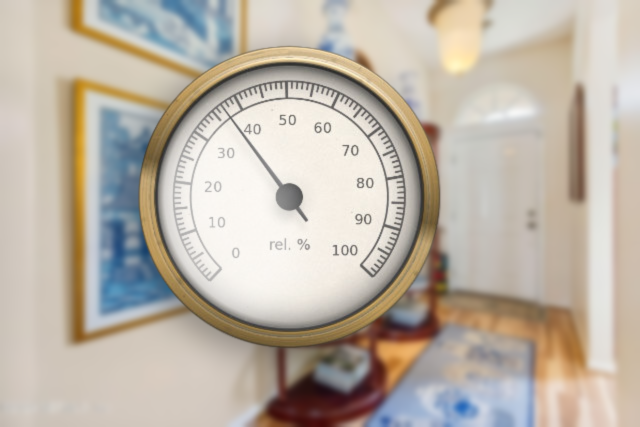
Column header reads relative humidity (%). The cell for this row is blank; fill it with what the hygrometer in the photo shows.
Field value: 37 %
